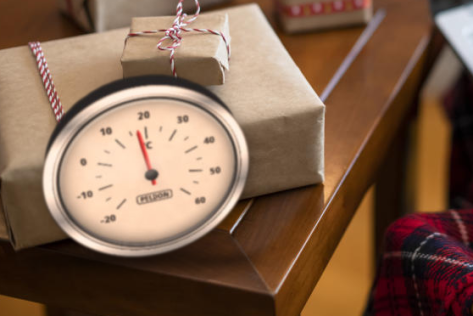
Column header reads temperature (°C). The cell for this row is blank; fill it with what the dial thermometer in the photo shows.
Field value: 17.5 °C
